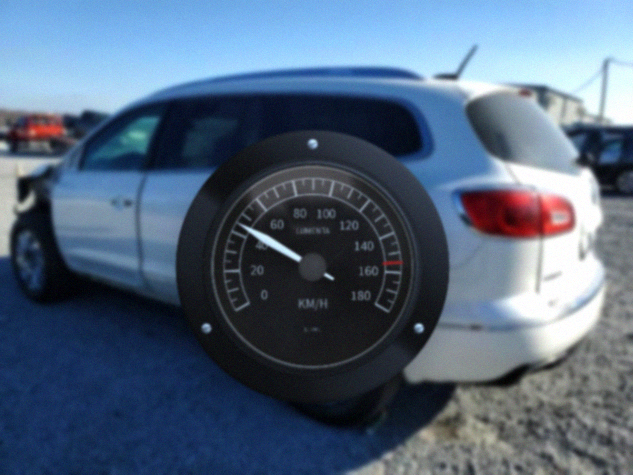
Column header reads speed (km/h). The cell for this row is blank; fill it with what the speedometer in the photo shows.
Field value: 45 km/h
